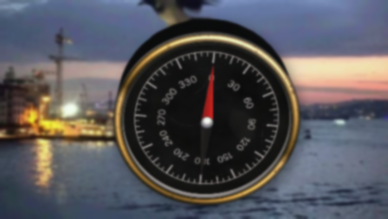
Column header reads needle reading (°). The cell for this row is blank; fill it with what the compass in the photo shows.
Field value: 0 °
